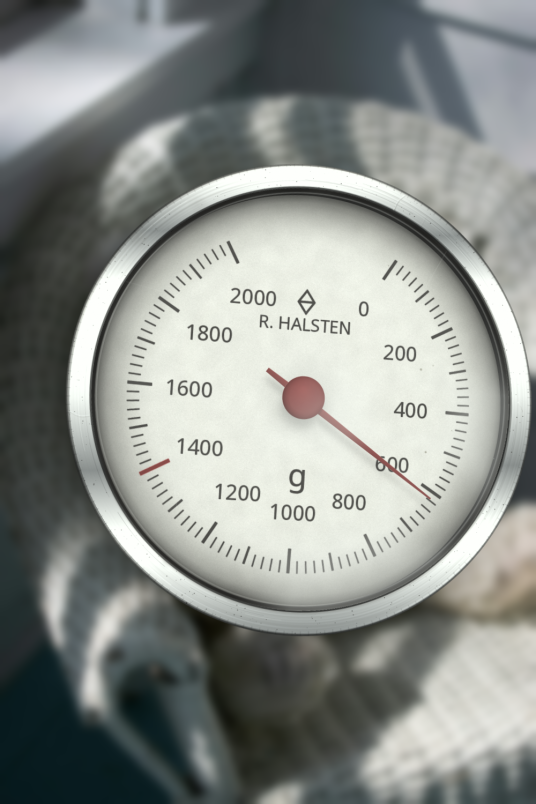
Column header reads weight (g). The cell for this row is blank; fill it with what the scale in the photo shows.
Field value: 620 g
